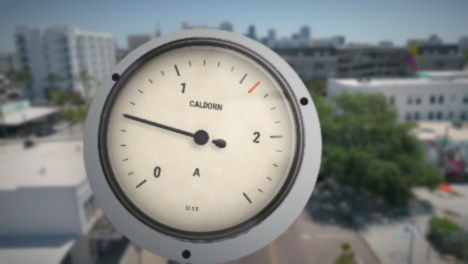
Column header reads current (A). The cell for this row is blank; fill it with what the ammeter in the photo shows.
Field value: 0.5 A
